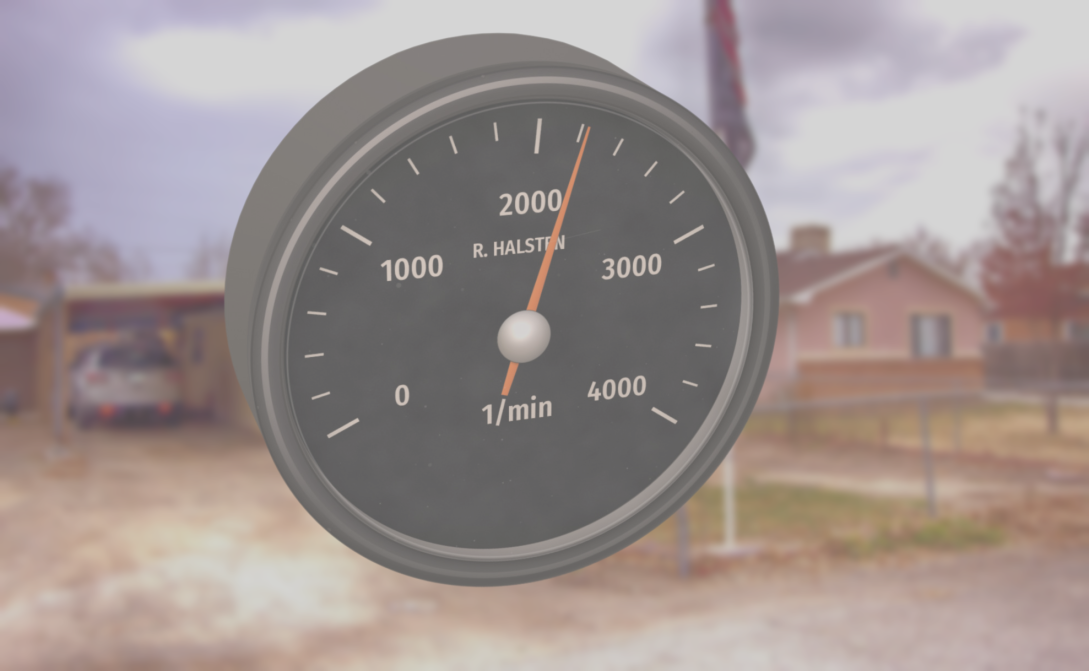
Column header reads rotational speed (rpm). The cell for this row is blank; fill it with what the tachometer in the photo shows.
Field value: 2200 rpm
